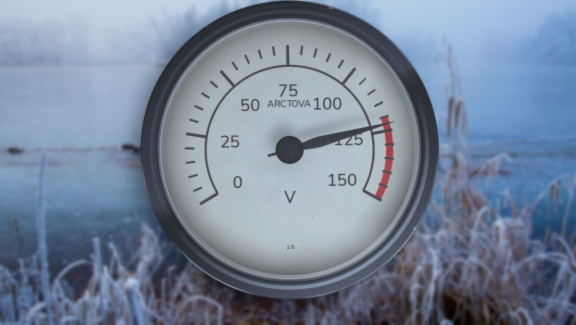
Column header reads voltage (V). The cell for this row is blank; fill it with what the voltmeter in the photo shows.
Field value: 122.5 V
